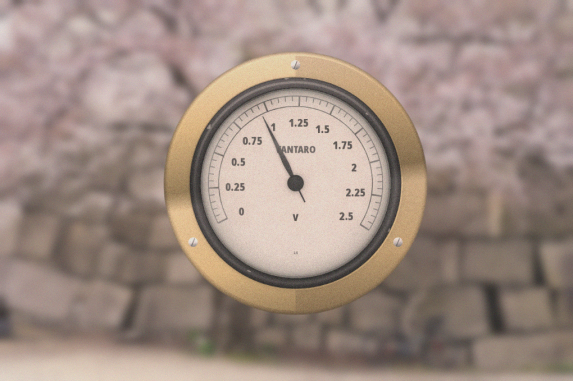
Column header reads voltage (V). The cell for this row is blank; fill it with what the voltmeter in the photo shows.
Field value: 0.95 V
